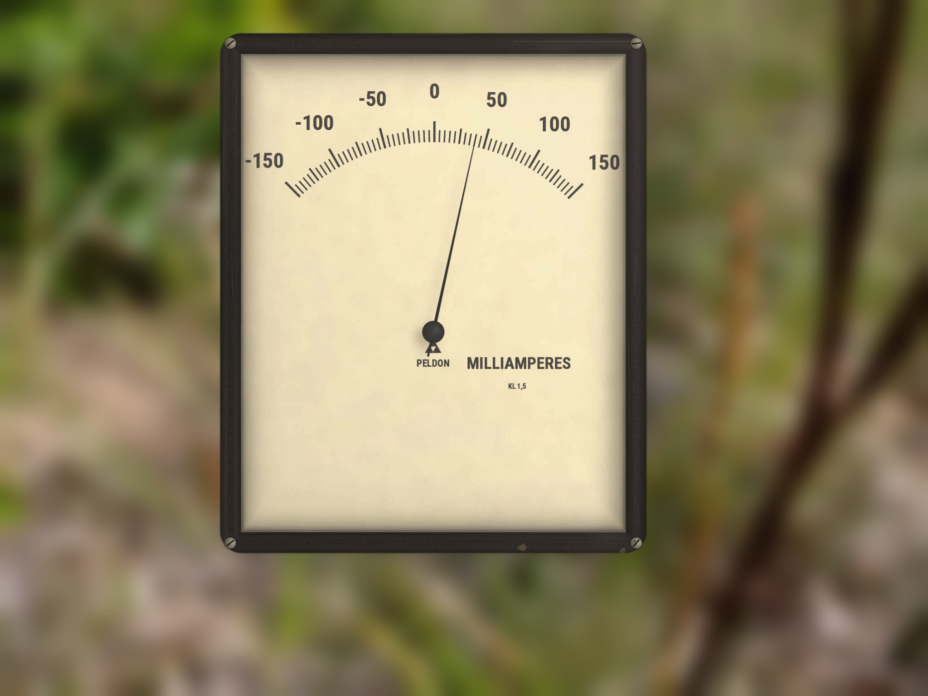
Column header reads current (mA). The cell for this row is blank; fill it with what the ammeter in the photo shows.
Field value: 40 mA
